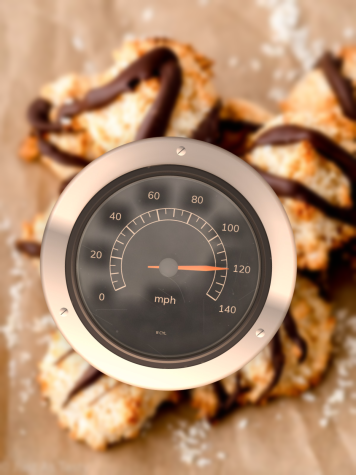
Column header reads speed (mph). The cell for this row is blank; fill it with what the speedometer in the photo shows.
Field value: 120 mph
